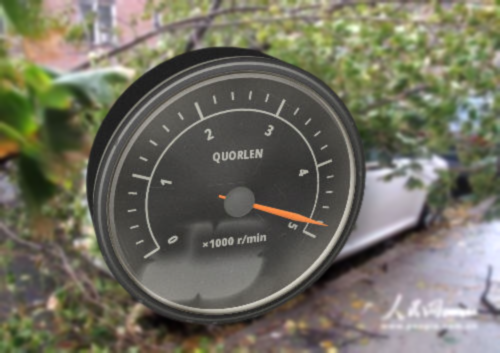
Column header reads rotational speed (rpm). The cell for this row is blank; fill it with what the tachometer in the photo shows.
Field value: 4800 rpm
